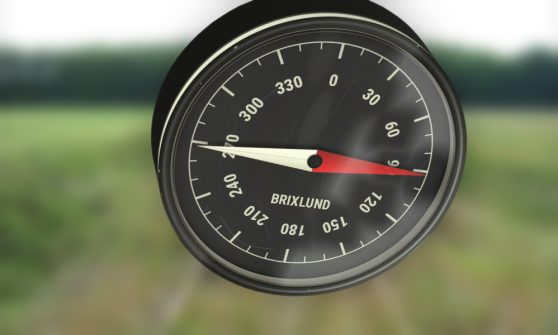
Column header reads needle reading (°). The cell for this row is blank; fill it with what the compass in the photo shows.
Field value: 90 °
